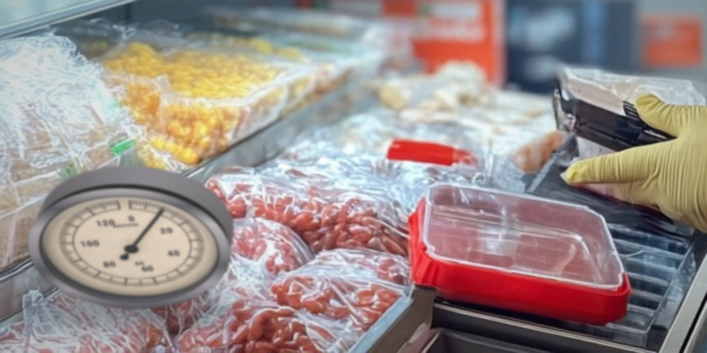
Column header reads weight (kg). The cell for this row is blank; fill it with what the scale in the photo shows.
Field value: 10 kg
